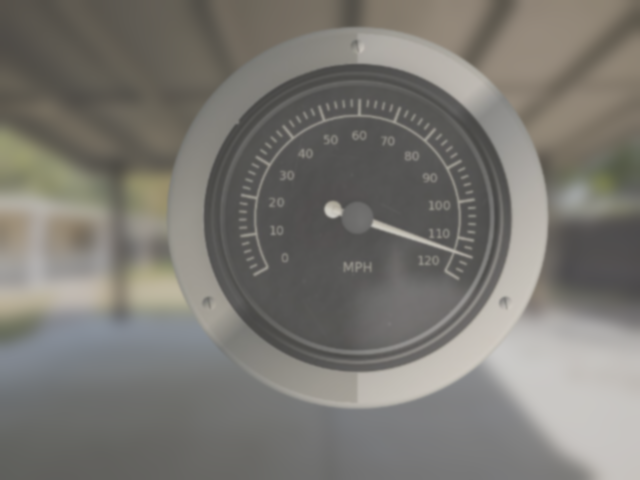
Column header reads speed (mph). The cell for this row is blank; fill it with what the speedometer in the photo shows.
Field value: 114 mph
